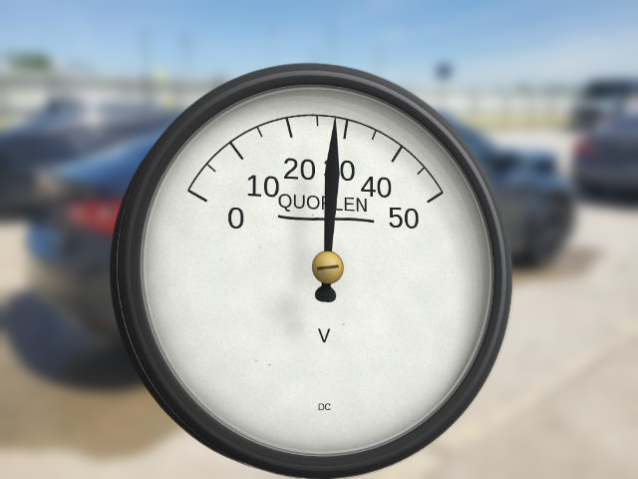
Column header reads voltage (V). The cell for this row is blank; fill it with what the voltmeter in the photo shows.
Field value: 27.5 V
